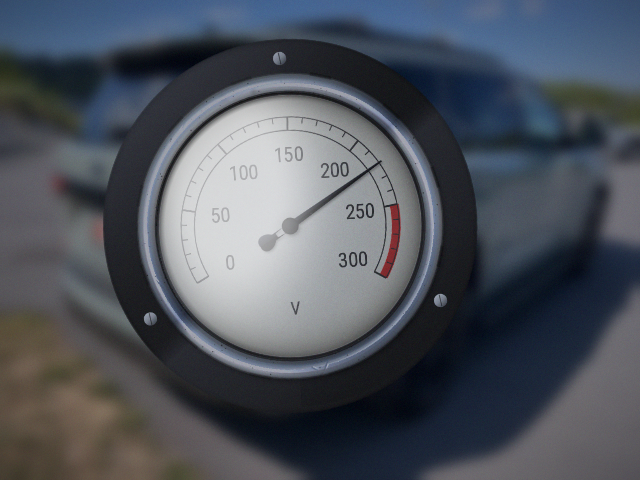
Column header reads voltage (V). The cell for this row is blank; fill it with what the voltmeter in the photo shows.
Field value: 220 V
